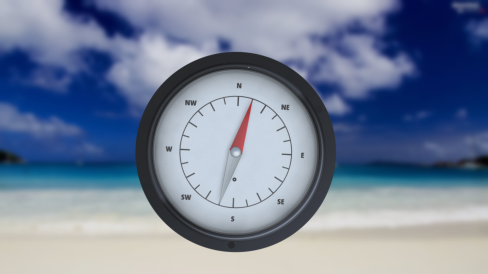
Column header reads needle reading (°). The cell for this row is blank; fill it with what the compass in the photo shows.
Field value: 15 °
